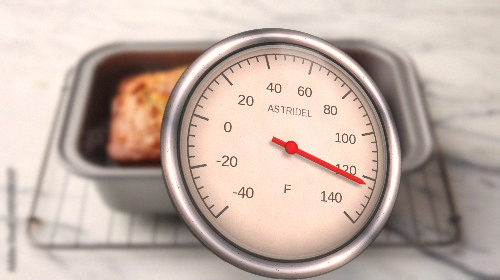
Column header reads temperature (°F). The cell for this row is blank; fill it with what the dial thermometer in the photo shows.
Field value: 124 °F
